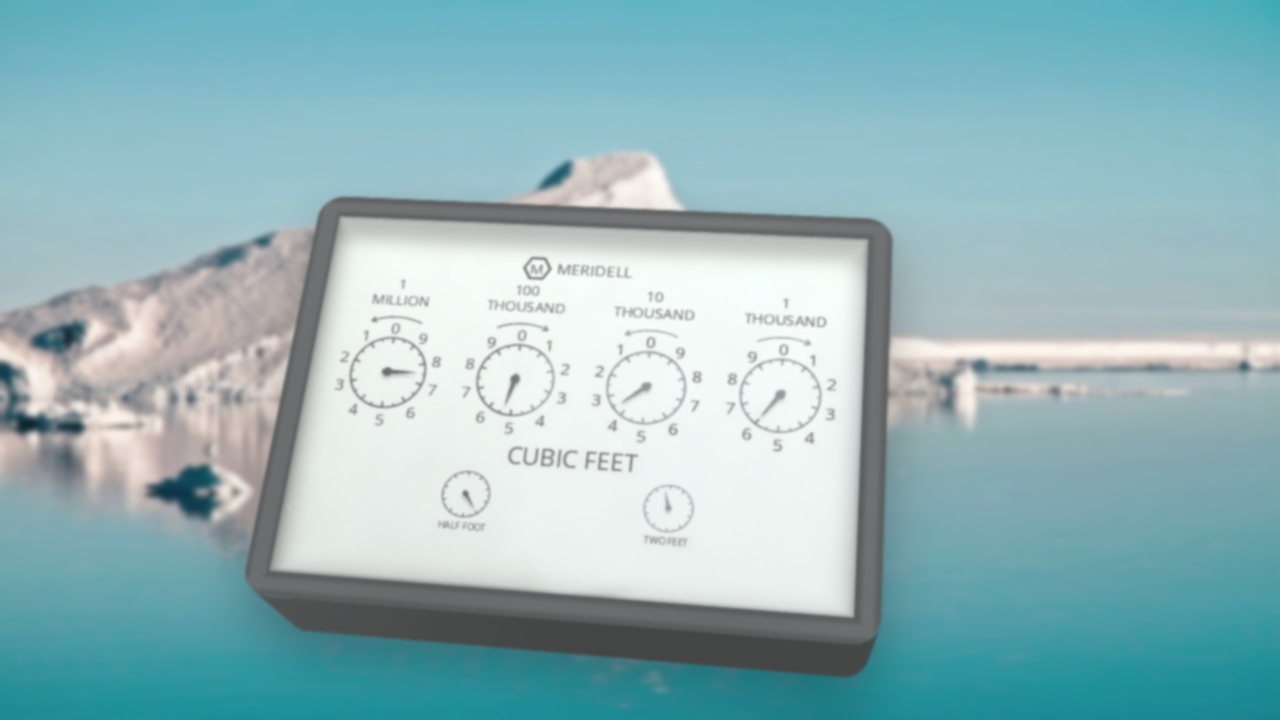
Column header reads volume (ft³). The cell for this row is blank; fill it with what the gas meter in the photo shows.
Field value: 753600 ft³
